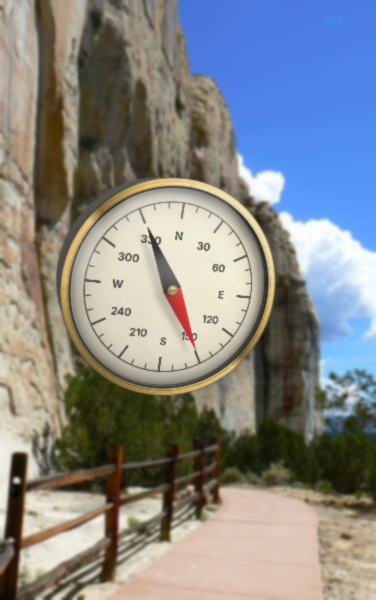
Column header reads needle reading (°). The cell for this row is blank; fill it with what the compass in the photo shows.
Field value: 150 °
